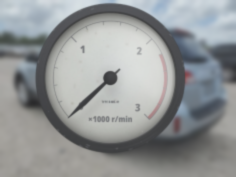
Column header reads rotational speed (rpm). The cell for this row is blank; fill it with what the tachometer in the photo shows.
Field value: 0 rpm
